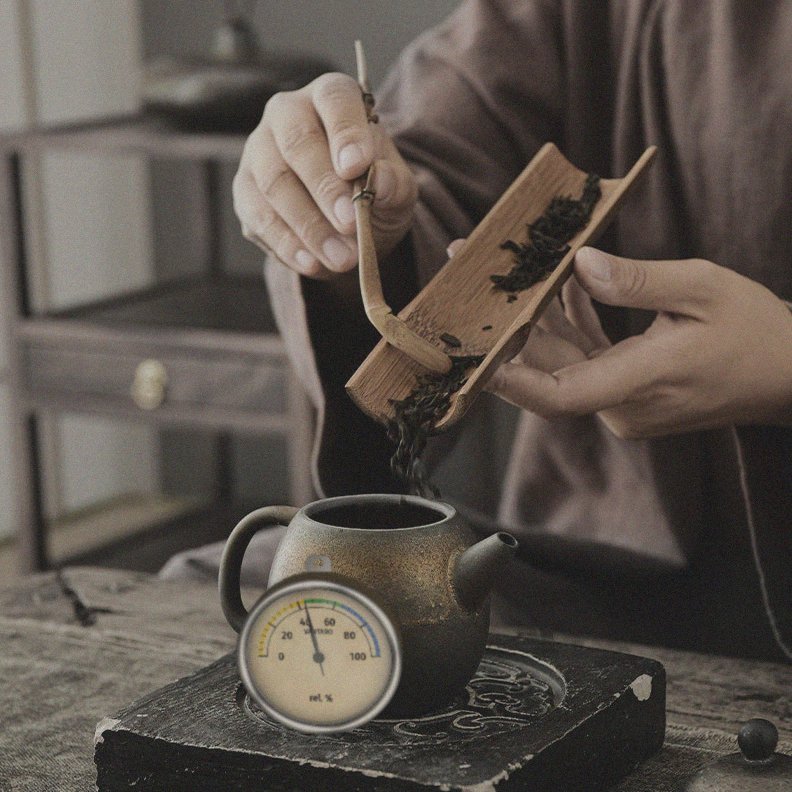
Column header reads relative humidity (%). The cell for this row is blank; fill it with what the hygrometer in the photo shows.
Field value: 44 %
